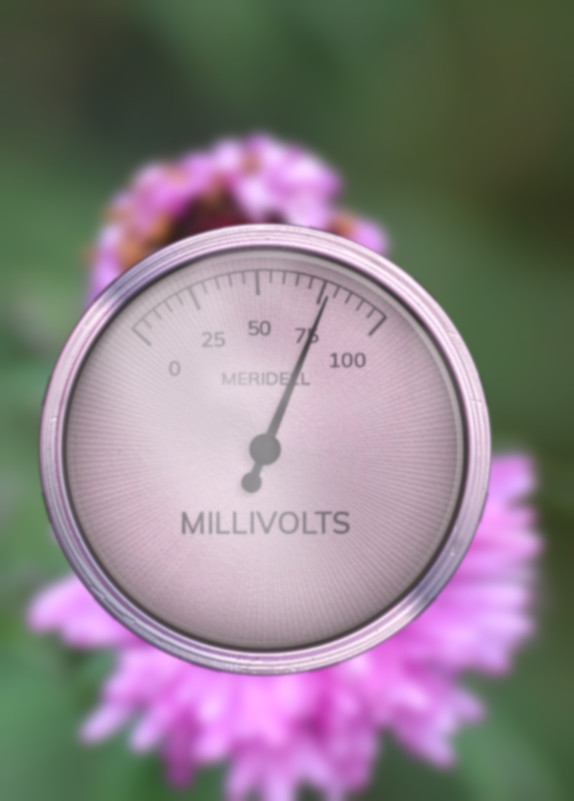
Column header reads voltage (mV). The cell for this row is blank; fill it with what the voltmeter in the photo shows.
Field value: 77.5 mV
